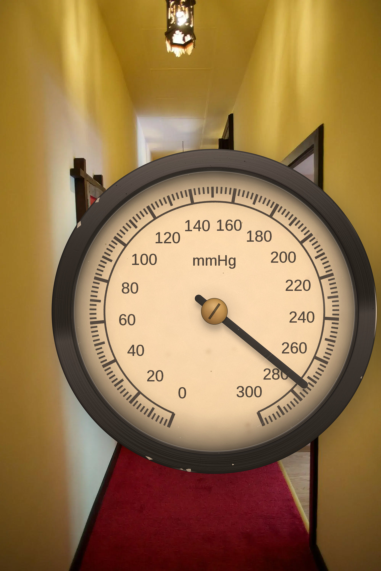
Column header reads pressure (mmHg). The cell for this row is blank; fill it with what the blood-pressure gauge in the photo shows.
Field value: 274 mmHg
